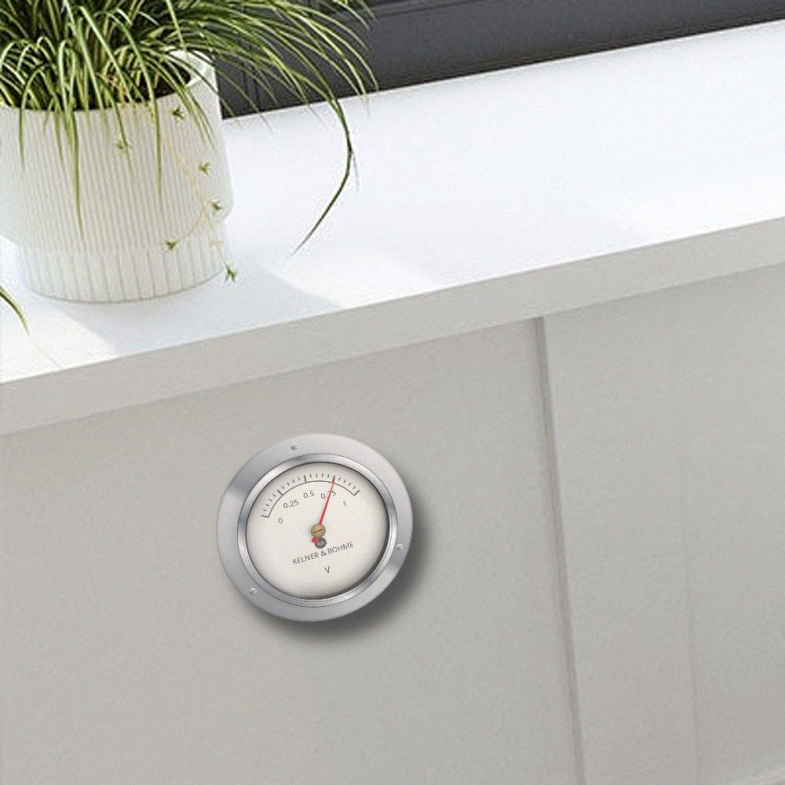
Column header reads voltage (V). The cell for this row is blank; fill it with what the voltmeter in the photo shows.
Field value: 0.75 V
